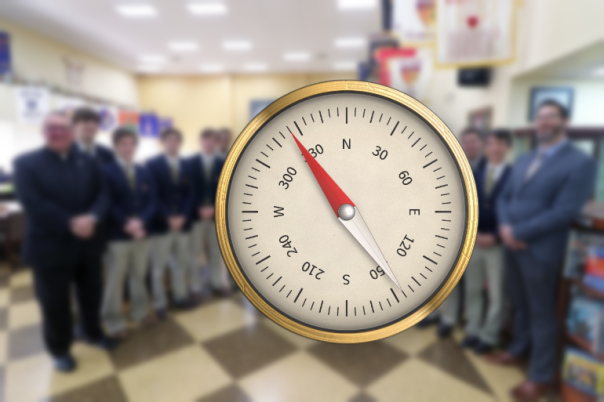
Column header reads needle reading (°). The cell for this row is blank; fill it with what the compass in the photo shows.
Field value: 325 °
